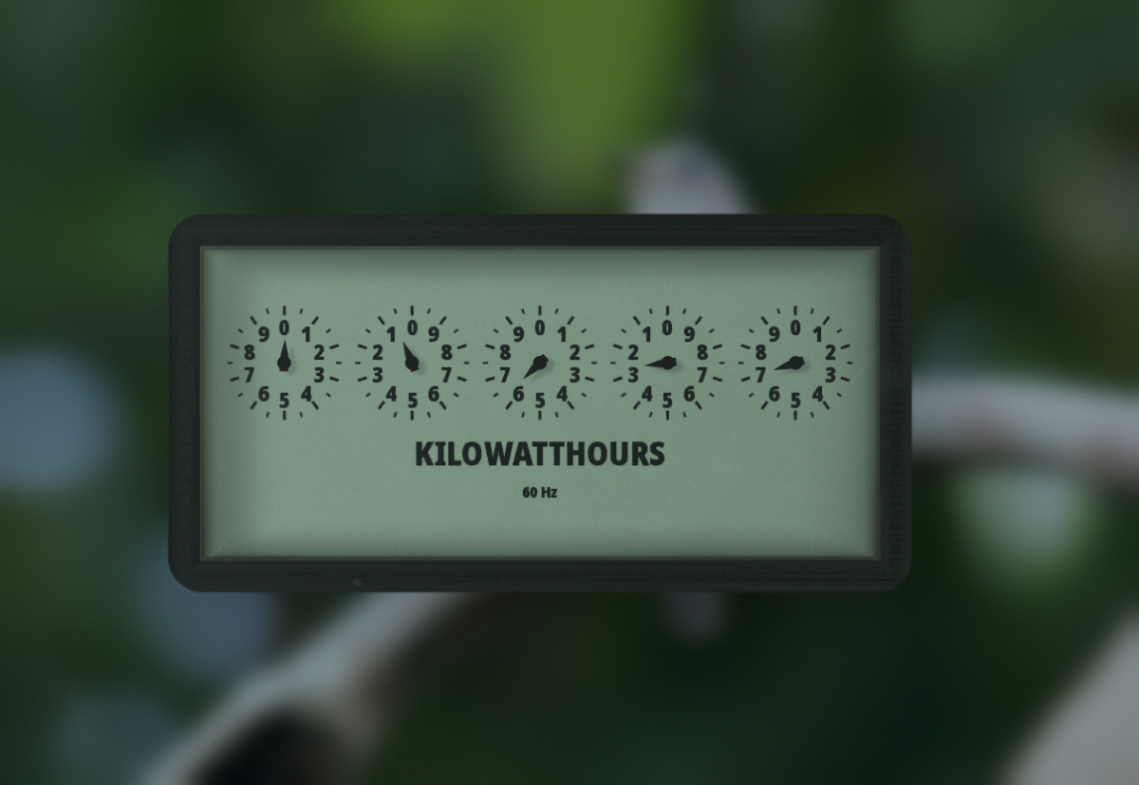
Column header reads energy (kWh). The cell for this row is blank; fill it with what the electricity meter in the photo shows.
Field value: 627 kWh
